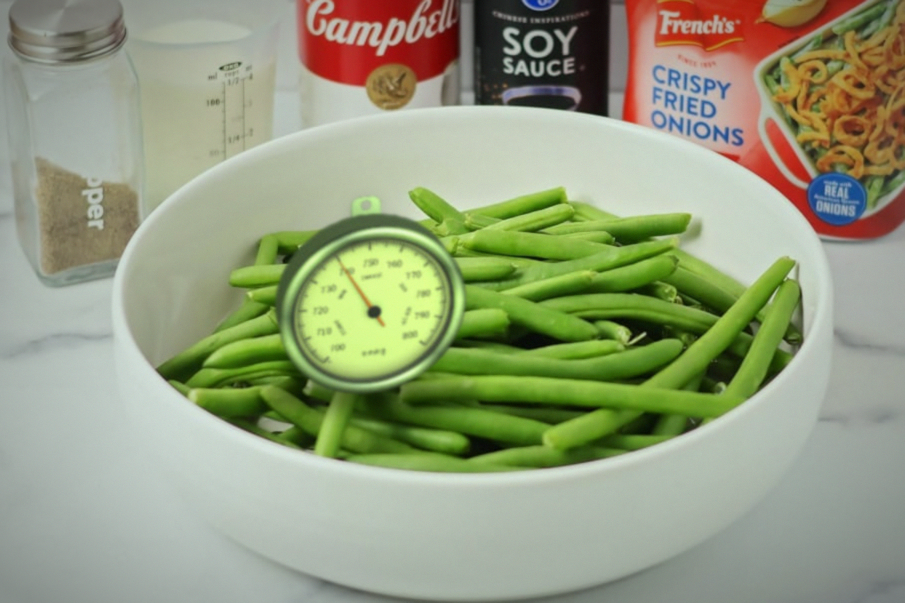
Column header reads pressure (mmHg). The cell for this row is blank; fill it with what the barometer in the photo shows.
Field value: 740 mmHg
